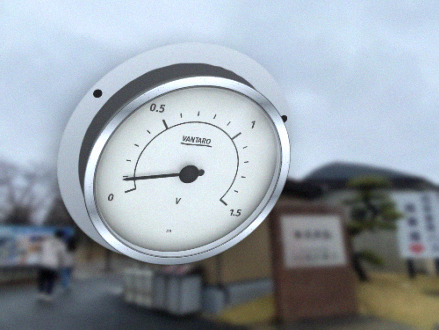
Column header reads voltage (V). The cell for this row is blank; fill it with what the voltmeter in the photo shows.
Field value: 0.1 V
